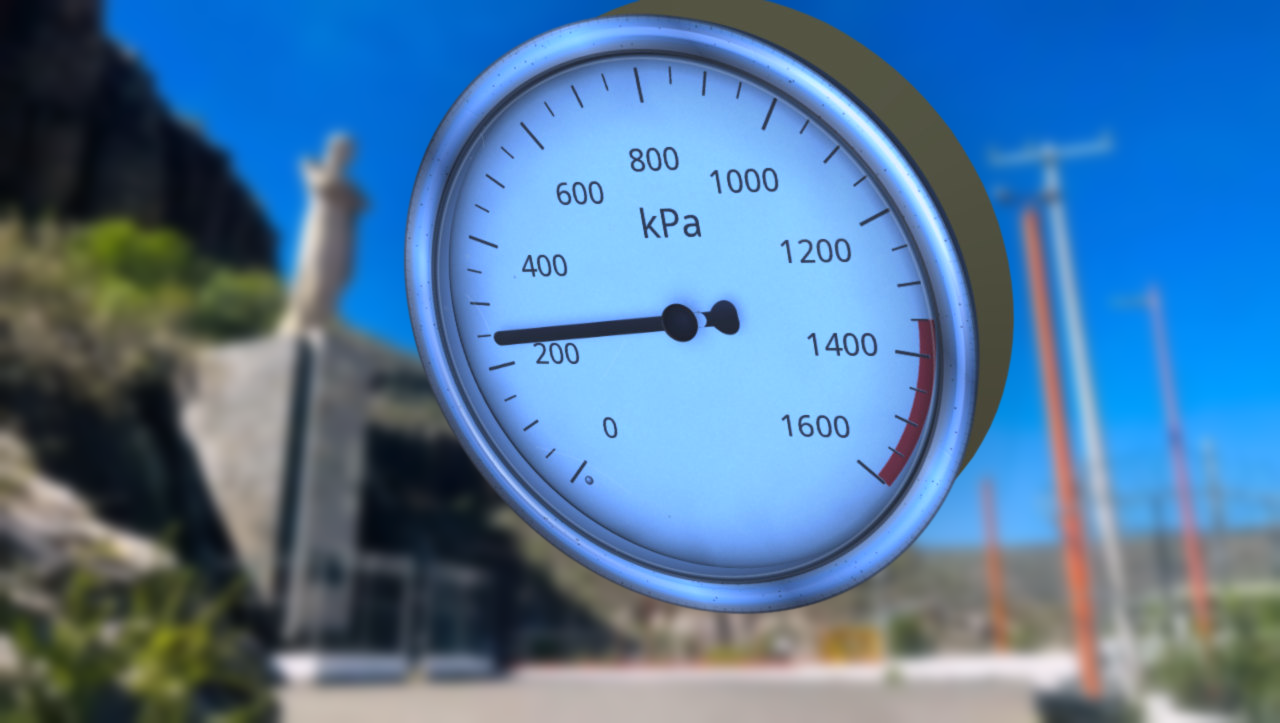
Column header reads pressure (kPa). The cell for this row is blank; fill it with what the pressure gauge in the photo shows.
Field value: 250 kPa
